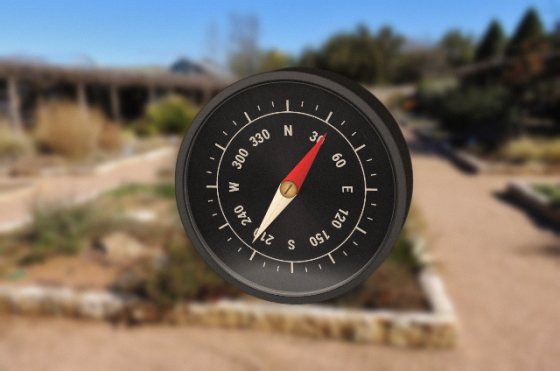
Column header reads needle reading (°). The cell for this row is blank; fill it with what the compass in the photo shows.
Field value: 35 °
